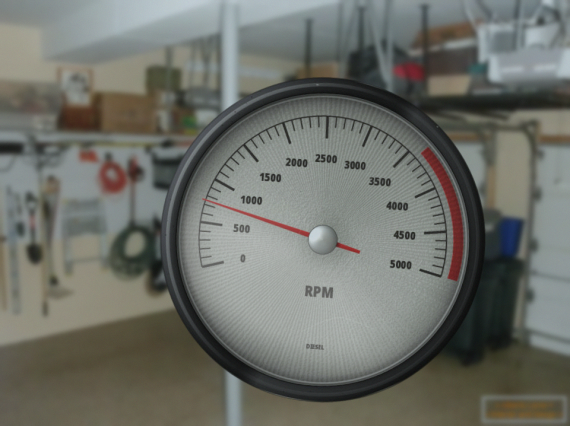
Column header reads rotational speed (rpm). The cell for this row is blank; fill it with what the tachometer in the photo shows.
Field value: 750 rpm
